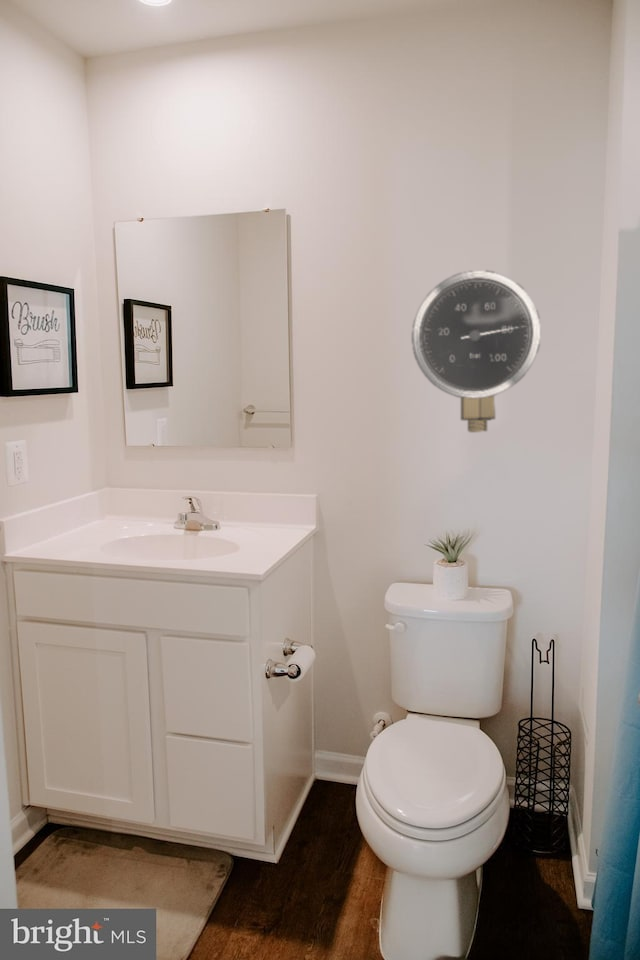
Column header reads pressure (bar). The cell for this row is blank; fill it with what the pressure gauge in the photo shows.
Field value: 80 bar
